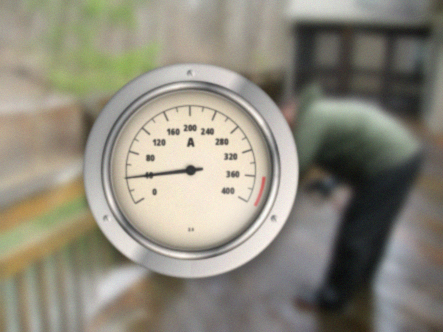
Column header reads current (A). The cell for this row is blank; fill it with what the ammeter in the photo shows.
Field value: 40 A
